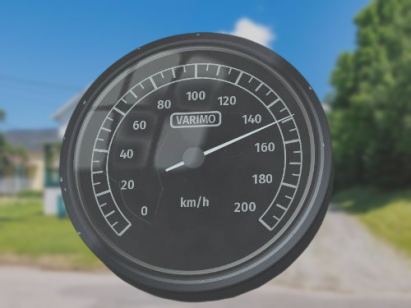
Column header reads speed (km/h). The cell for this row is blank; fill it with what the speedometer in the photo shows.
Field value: 150 km/h
